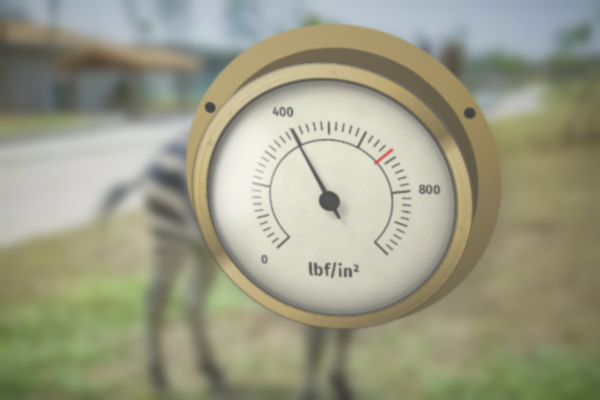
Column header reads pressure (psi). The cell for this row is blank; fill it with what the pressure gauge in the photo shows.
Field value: 400 psi
